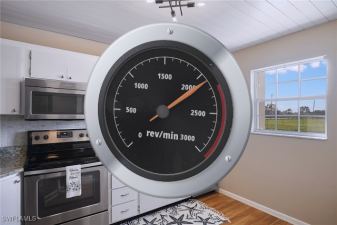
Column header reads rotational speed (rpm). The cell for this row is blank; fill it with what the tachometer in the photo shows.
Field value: 2100 rpm
